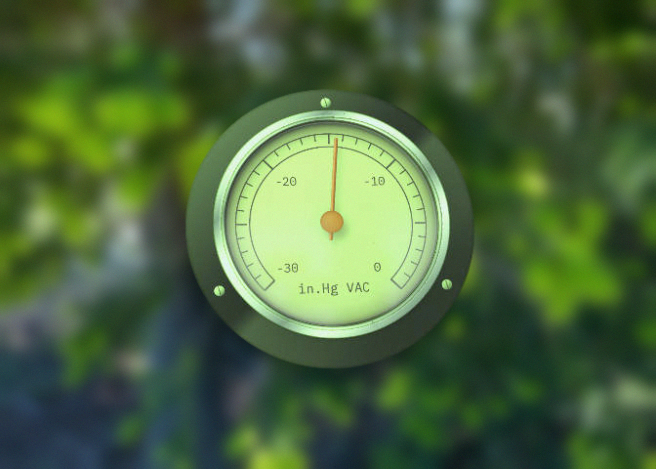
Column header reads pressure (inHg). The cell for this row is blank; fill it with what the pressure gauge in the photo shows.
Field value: -14.5 inHg
